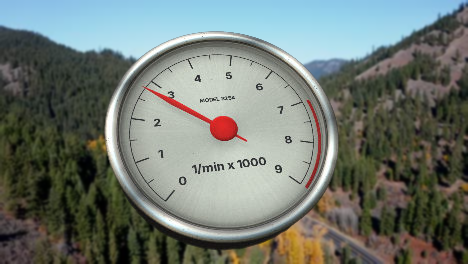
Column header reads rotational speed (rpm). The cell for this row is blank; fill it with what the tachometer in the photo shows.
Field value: 2750 rpm
